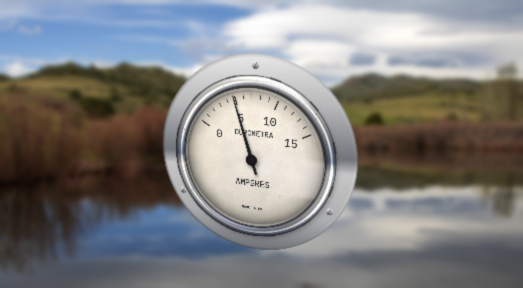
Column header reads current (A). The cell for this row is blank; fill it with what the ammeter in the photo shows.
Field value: 5 A
